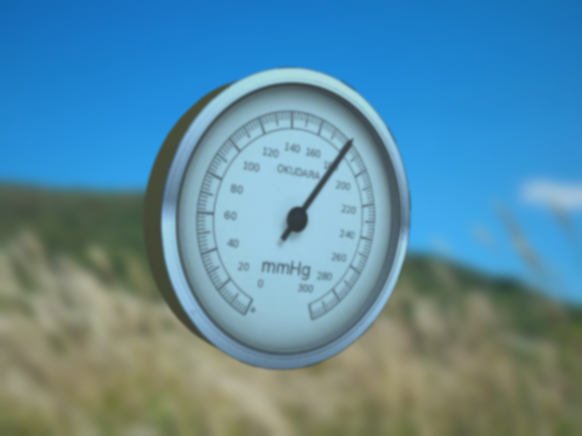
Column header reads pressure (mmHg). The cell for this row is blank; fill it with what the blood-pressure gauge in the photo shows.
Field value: 180 mmHg
